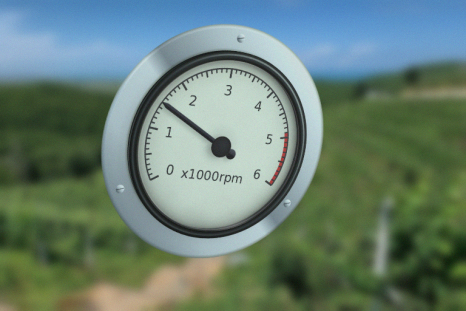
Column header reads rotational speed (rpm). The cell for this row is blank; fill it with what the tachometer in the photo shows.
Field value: 1500 rpm
